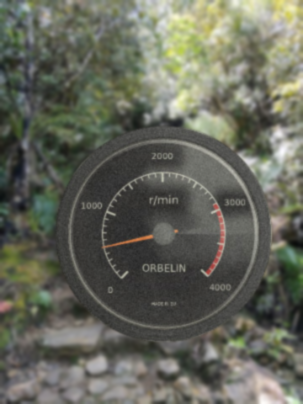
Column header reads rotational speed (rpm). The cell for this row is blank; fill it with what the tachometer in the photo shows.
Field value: 500 rpm
